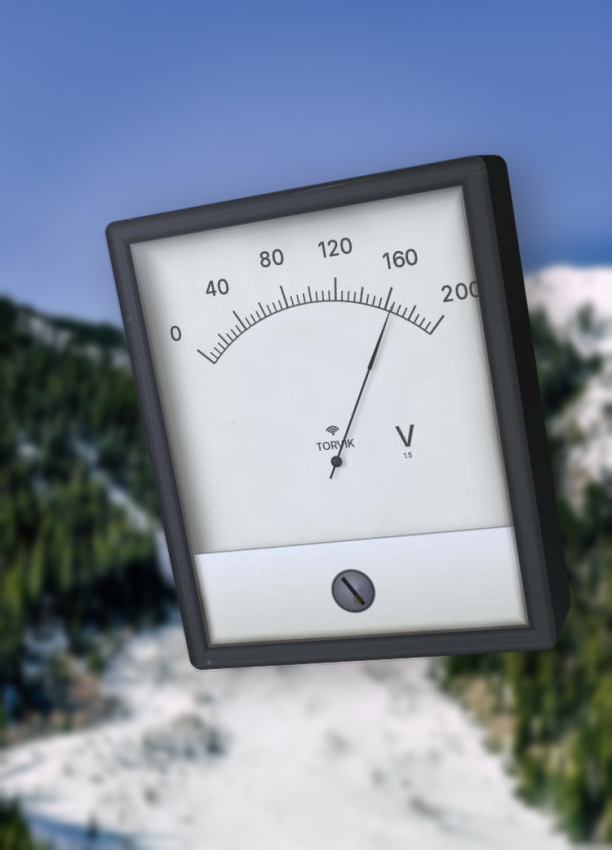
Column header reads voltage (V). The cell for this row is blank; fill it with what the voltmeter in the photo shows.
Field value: 165 V
